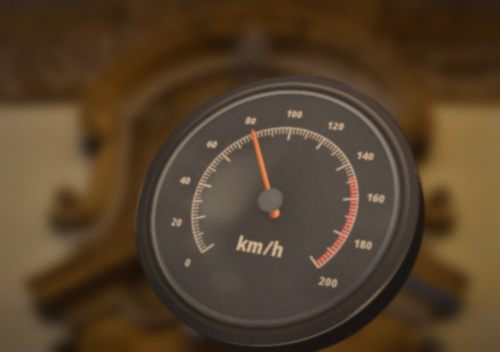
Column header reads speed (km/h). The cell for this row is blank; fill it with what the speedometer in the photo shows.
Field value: 80 km/h
